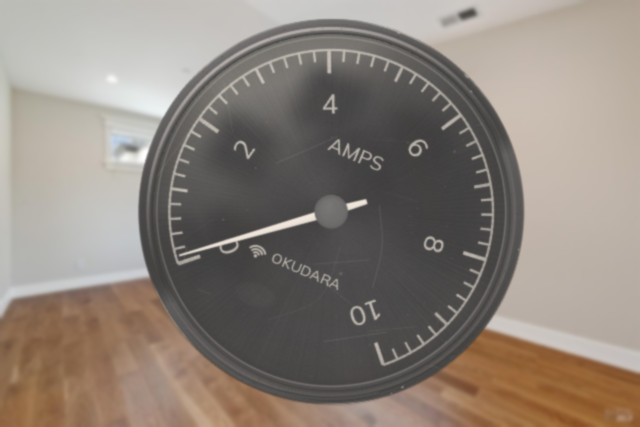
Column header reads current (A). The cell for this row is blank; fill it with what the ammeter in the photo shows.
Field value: 0.1 A
